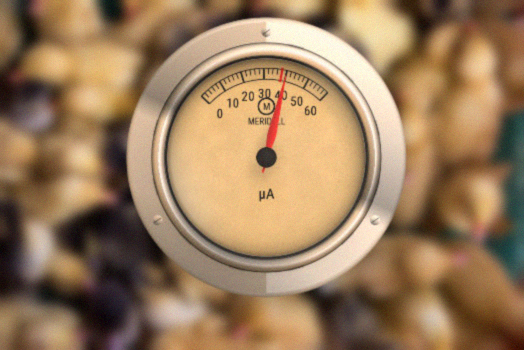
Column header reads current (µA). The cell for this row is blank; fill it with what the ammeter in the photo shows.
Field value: 40 µA
